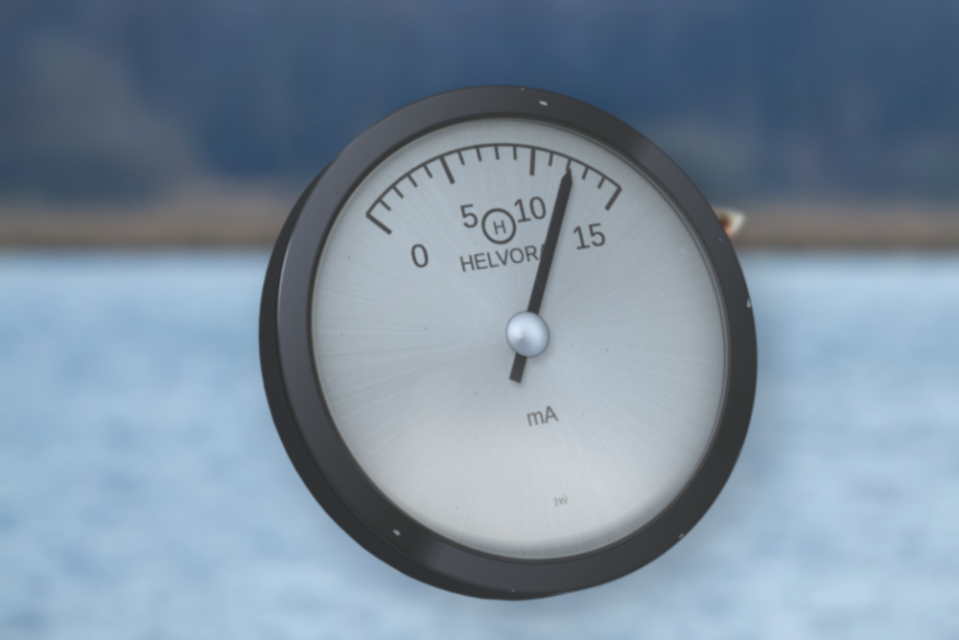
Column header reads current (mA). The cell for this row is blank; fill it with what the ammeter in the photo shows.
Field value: 12 mA
